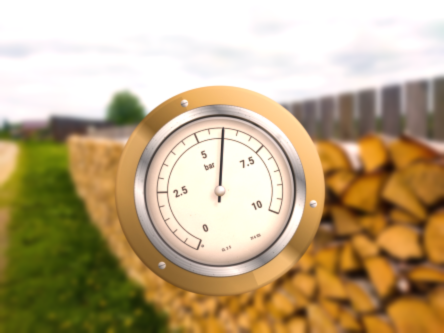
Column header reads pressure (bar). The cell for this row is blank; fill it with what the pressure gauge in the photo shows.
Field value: 6 bar
